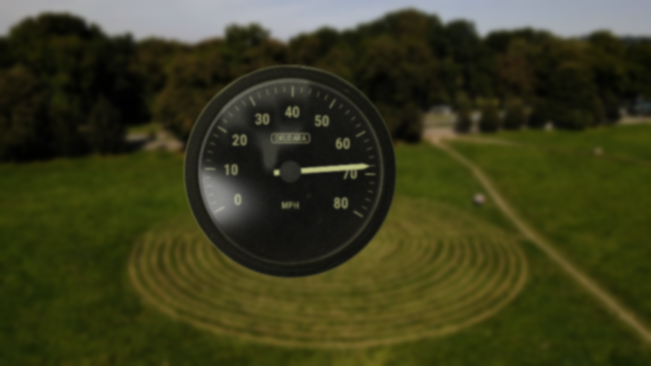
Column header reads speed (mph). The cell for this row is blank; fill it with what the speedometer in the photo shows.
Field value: 68 mph
